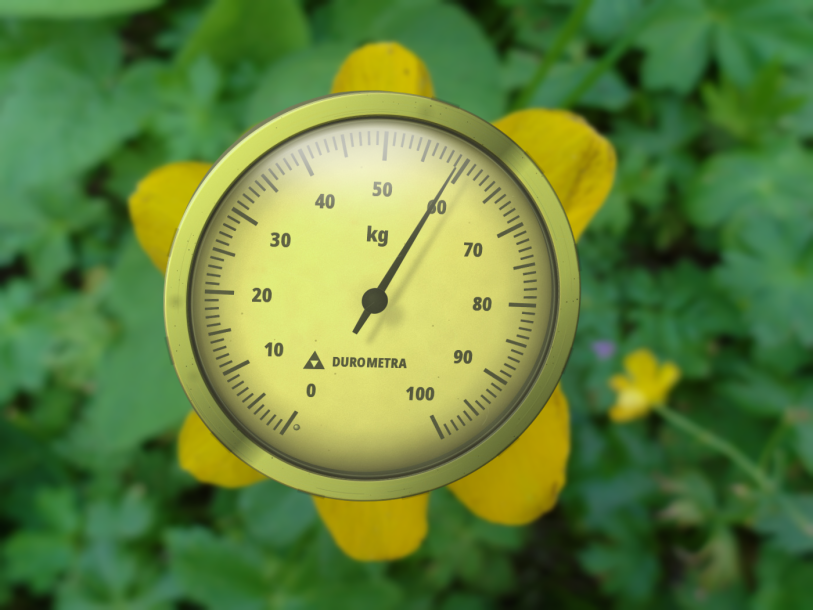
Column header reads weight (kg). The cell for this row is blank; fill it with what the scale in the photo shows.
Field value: 59 kg
